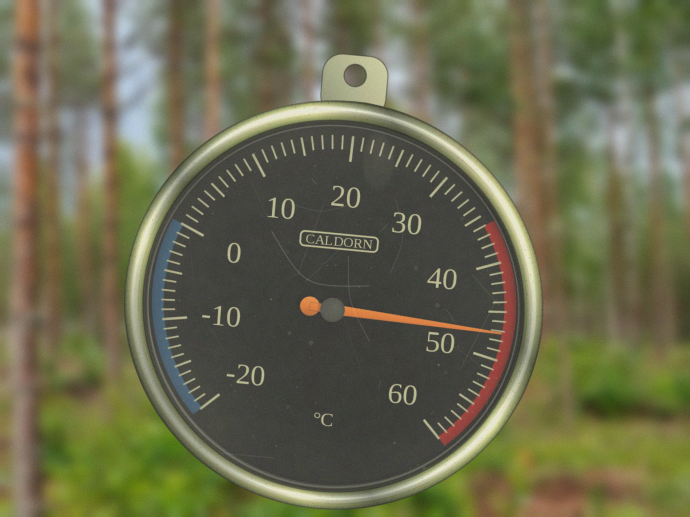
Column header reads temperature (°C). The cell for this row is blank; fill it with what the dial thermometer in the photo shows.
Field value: 47 °C
